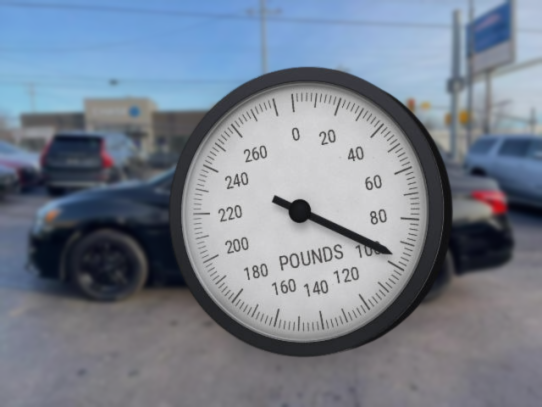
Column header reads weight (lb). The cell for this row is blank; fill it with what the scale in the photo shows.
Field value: 96 lb
